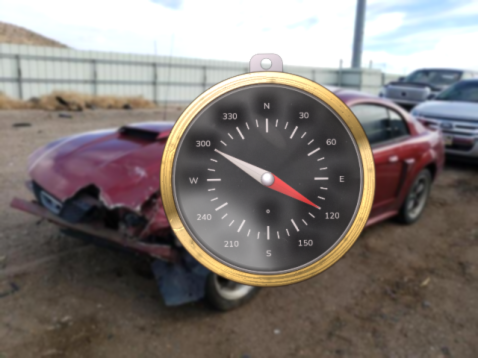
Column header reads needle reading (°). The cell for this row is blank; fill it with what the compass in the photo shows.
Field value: 120 °
